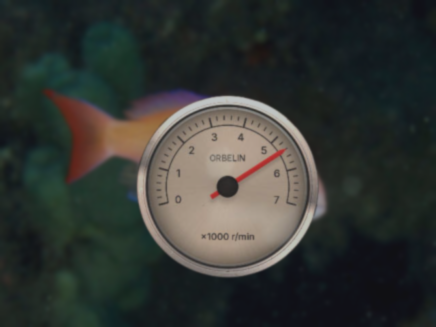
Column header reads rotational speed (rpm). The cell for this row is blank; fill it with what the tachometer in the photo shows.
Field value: 5400 rpm
